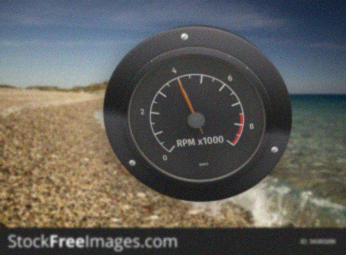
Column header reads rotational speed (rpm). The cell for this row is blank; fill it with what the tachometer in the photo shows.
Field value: 4000 rpm
